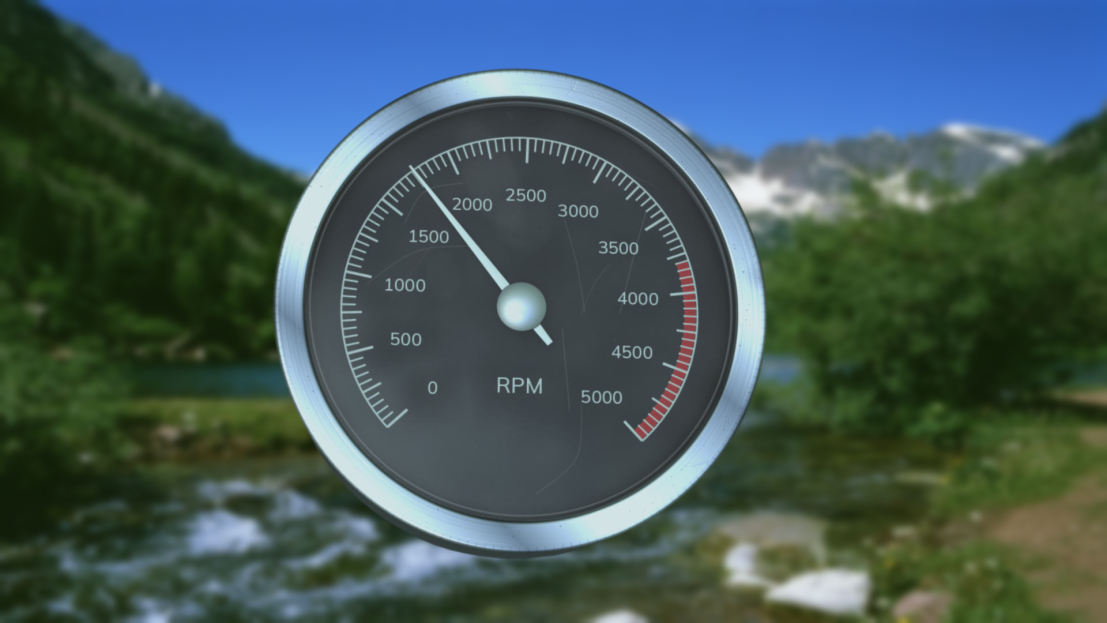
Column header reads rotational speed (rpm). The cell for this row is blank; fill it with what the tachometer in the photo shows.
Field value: 1750 rpm
